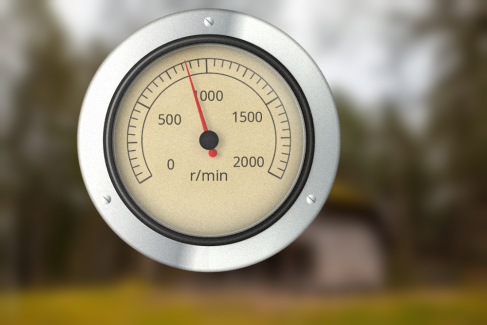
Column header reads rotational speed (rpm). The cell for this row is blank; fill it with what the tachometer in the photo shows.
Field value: 875 rpm
